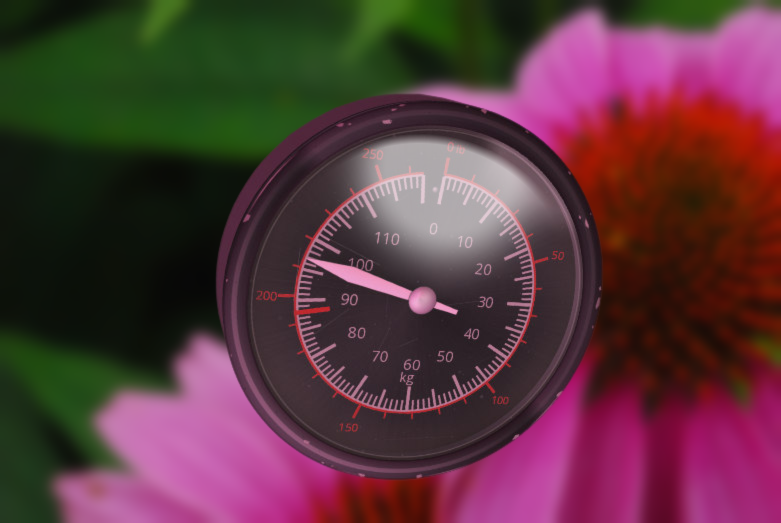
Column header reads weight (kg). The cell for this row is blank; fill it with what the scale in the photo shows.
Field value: 97 kg
